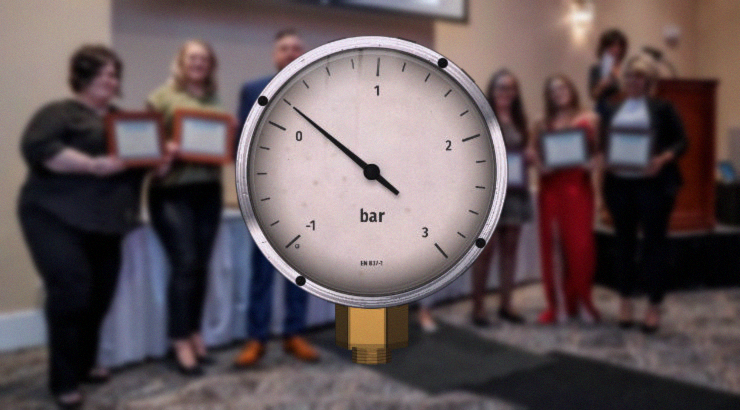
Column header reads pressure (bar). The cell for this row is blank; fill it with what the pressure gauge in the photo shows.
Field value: 0.2 bar
